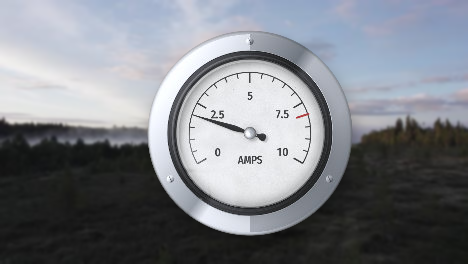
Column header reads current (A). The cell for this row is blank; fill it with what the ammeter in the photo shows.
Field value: 2 A
